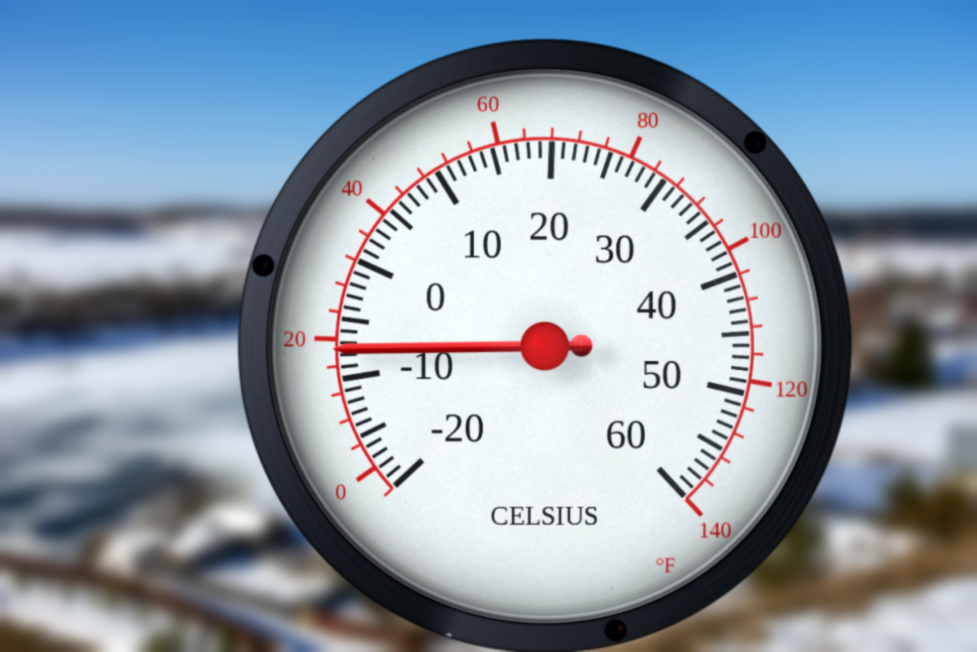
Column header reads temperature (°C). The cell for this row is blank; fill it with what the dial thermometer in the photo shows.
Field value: -7.5 °C
